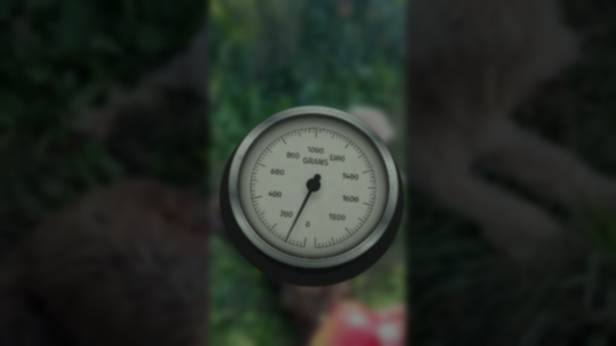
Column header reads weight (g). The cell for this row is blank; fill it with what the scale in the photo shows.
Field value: 100 g
